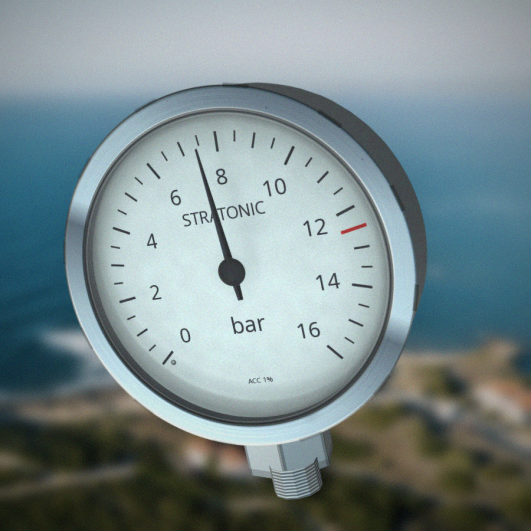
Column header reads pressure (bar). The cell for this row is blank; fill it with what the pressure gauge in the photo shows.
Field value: 7.5 bar
